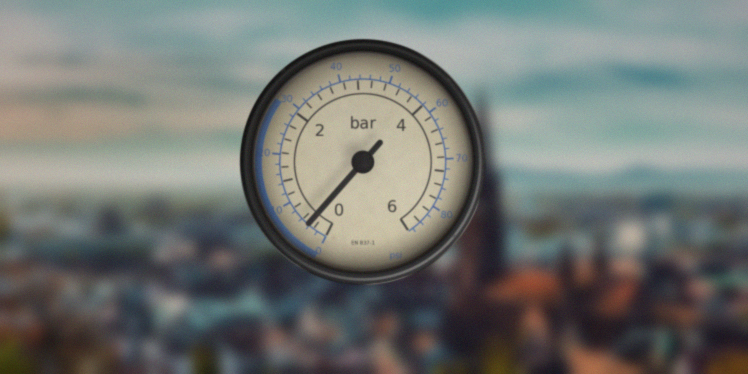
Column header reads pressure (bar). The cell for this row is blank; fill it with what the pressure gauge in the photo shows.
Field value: 0.3 bar
